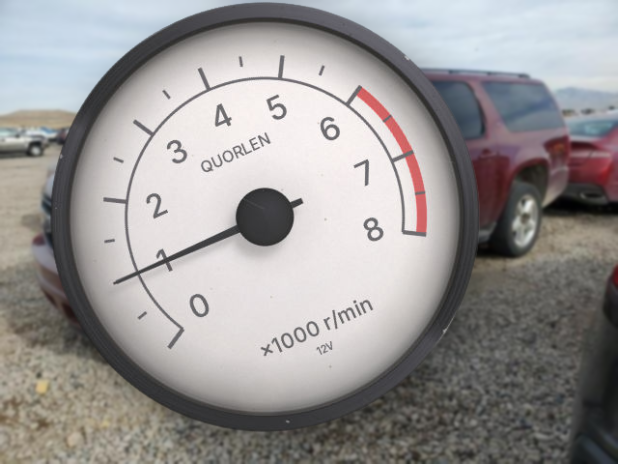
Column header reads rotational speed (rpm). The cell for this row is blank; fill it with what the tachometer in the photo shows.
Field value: 1000 rpm
